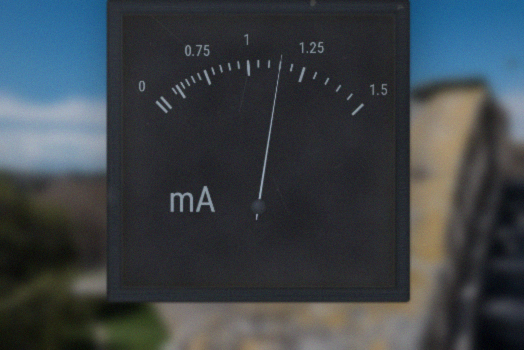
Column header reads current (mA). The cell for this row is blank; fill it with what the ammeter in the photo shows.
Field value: 1.15 mA
